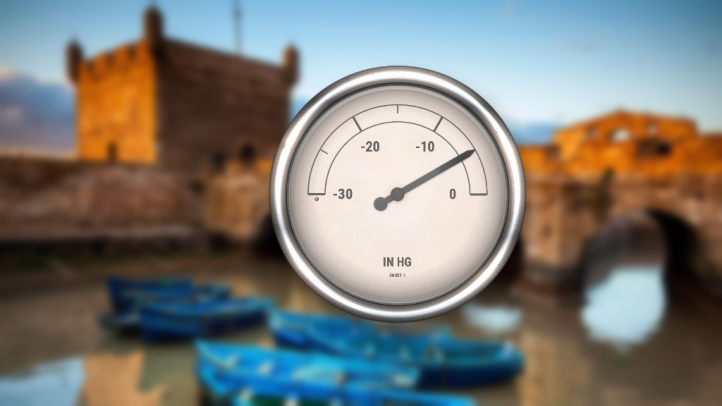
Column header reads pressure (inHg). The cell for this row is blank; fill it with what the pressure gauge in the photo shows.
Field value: -5 inHg
